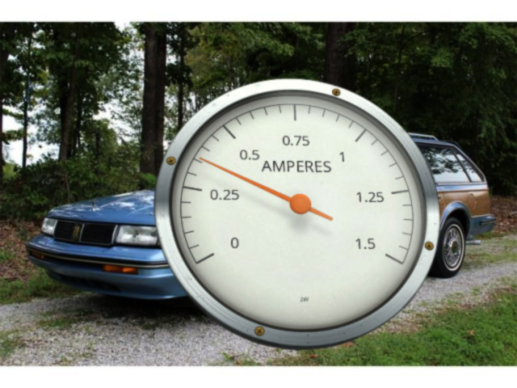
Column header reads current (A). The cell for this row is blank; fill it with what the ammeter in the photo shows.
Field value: 0.35 A
